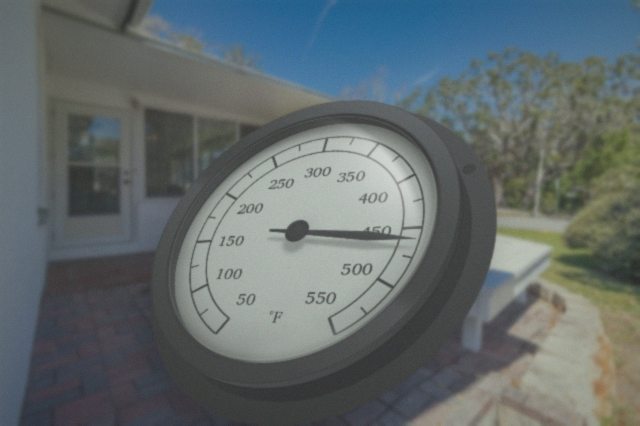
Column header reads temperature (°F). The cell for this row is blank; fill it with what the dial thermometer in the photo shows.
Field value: 462.5 °F
